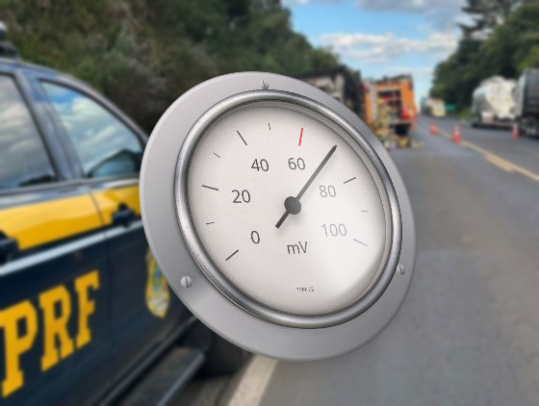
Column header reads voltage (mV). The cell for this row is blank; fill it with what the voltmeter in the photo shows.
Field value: 70 mV
